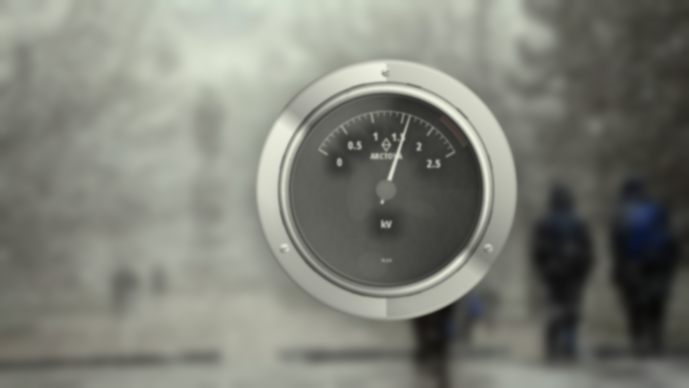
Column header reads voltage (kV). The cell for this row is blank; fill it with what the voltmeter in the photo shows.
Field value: 1.6 kV
